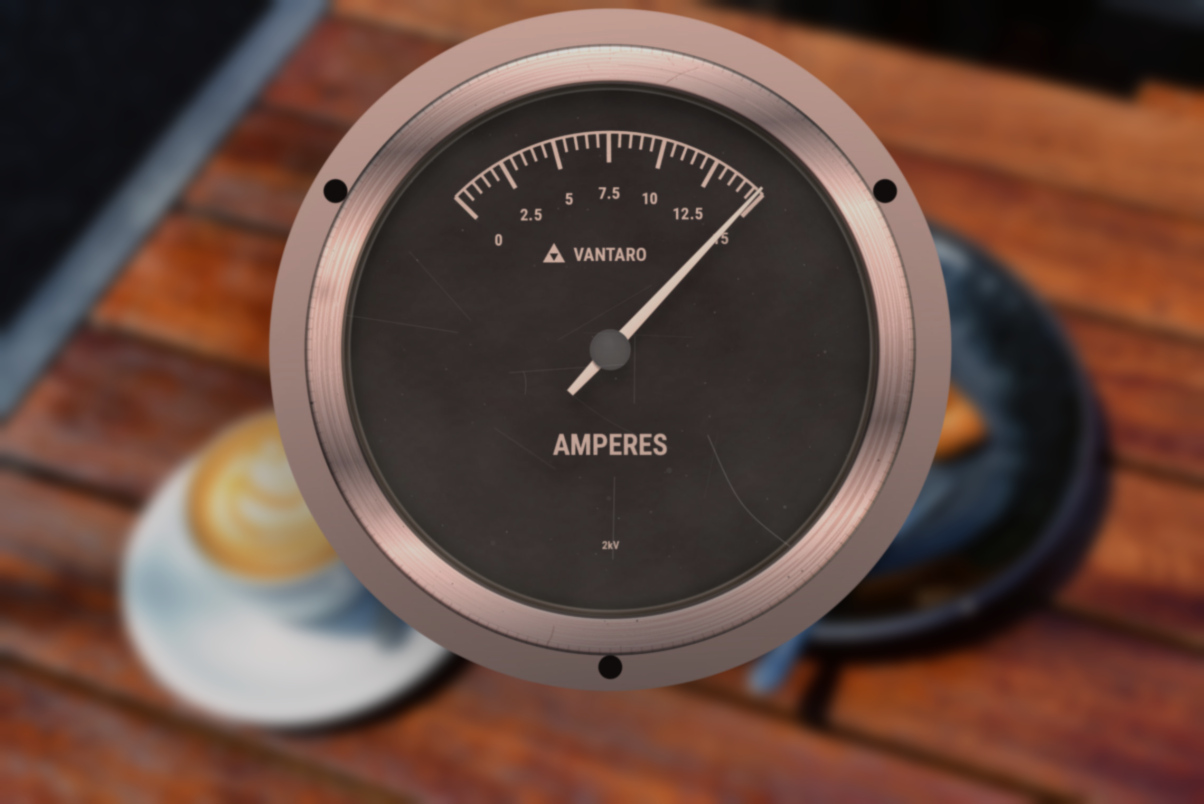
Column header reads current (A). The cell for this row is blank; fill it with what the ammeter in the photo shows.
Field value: 14.75 A
